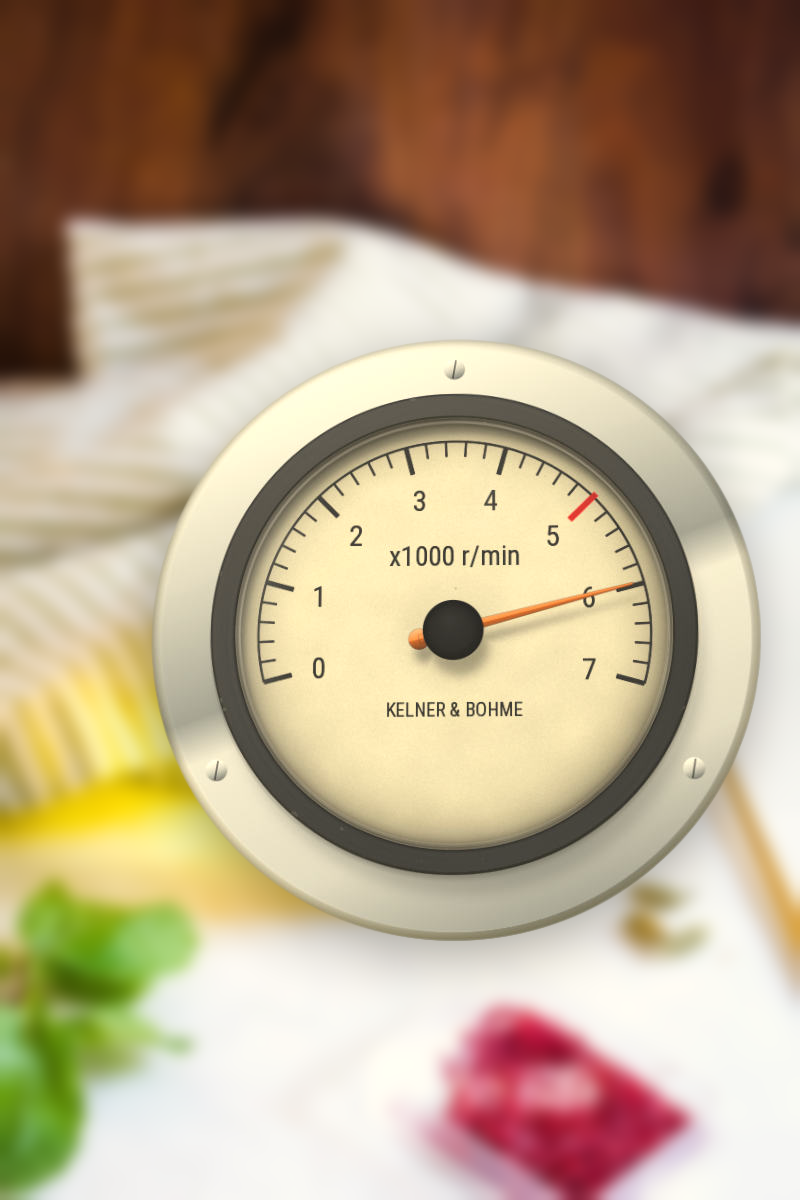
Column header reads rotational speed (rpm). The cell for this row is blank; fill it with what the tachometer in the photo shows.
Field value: 6000 rpm
